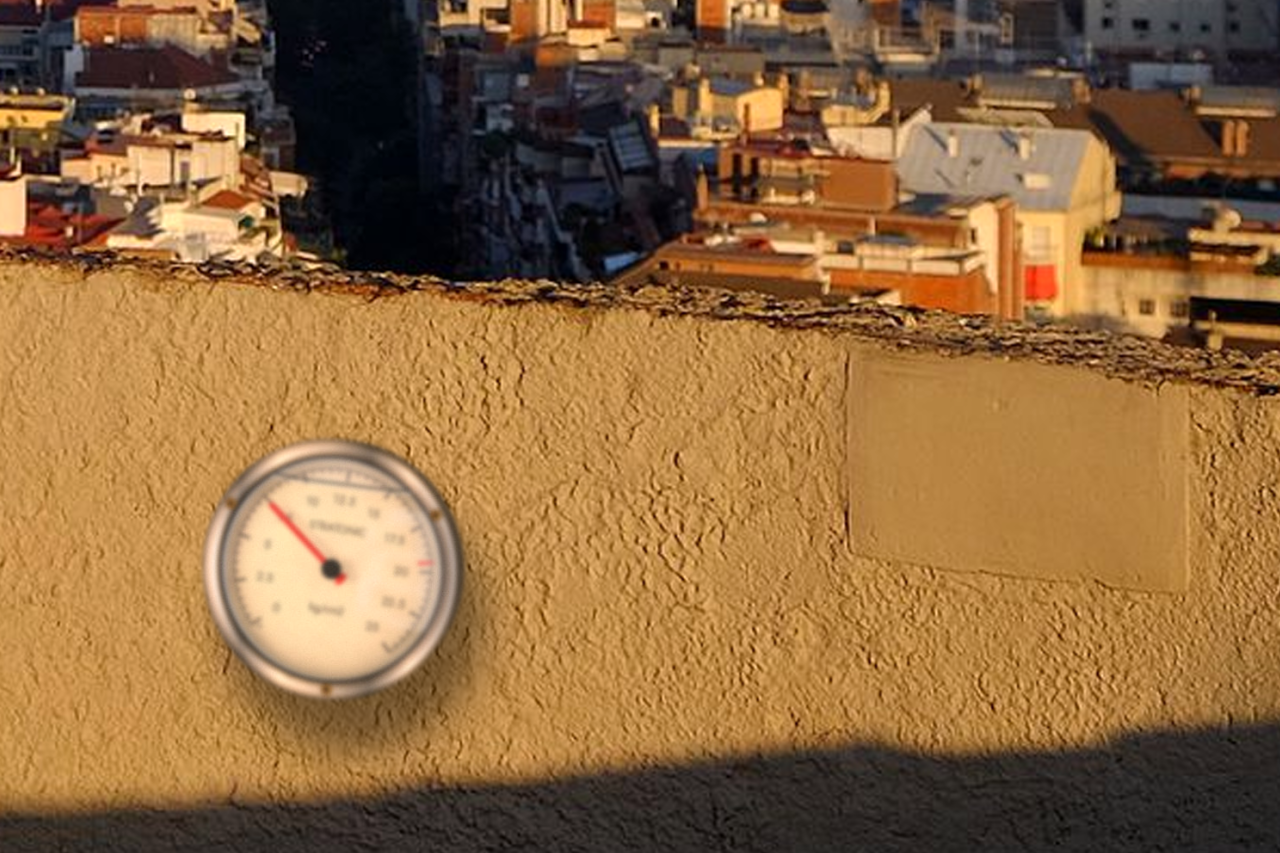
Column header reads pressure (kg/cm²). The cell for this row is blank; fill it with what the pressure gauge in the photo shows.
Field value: 7.5 kg/cm²
